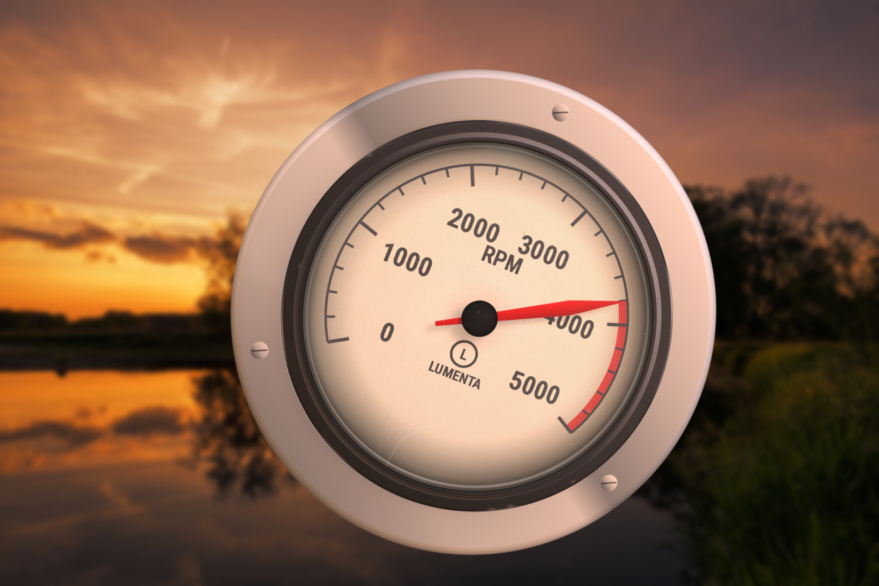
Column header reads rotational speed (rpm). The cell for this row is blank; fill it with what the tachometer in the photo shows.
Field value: 3800 rpm
